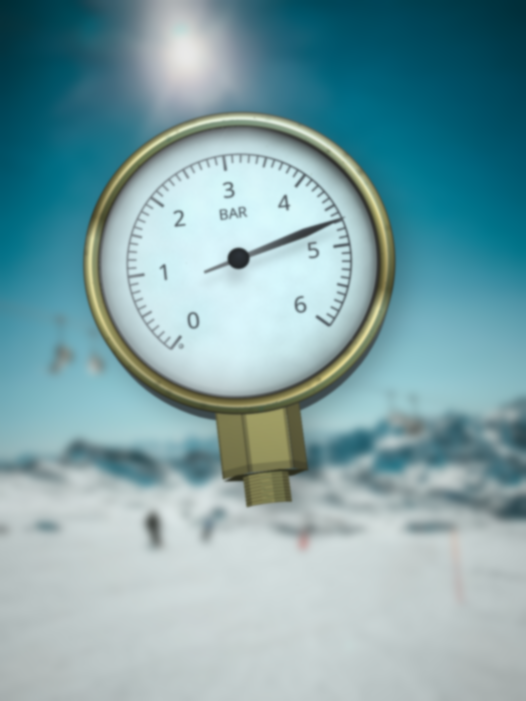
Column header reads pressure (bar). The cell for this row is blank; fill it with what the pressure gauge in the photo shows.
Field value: 4.7 bar
